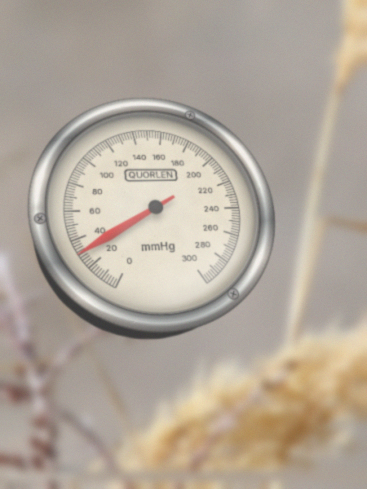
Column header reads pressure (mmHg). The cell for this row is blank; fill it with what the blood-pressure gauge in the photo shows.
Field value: 30 mmHg
